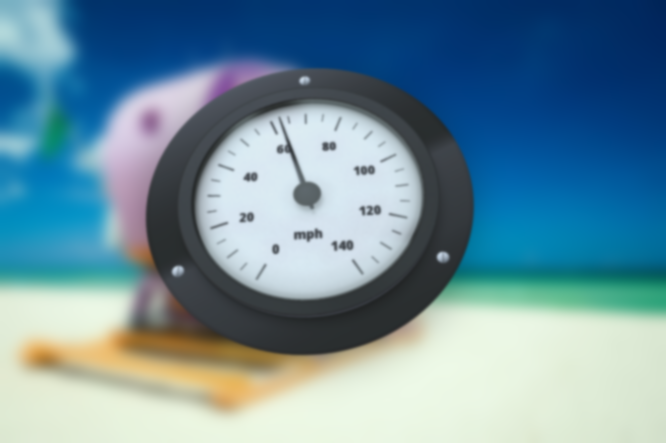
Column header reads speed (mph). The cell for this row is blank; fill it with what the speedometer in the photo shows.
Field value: 62.5 mph
